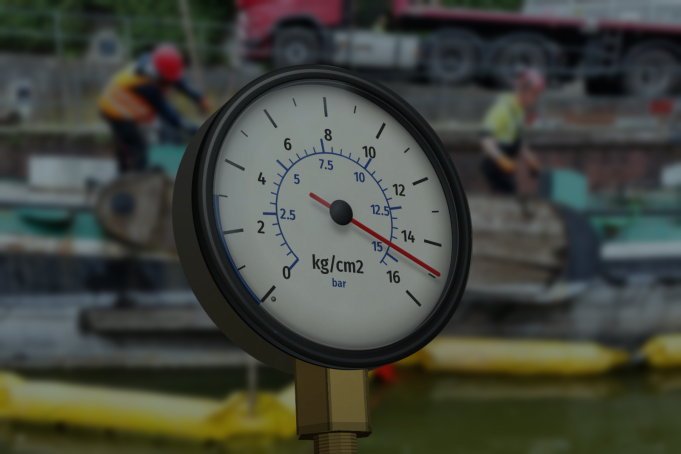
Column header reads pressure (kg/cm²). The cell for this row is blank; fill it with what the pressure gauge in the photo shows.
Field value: 15 kg/cm²
